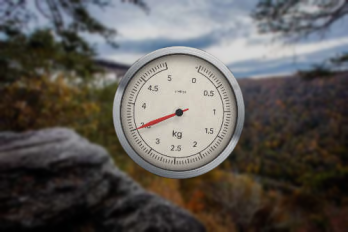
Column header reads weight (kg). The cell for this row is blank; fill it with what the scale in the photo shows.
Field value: 3.5 kg
